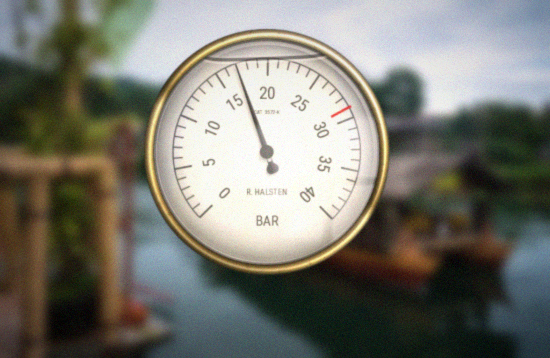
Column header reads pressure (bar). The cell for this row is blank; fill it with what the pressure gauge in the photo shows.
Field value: 17 bar
